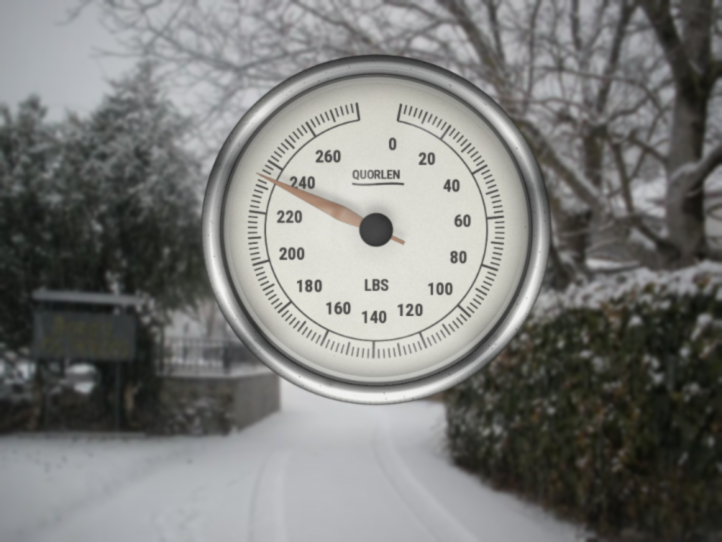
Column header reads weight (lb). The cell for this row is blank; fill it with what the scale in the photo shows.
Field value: 234 lb
